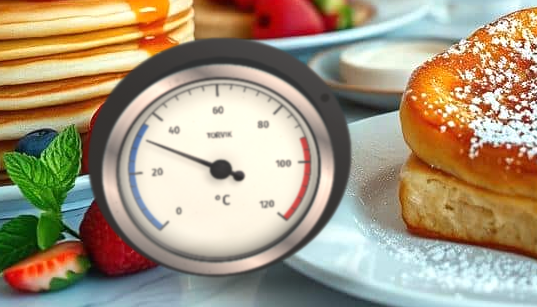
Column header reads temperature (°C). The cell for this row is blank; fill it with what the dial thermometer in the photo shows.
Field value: 32 °C
